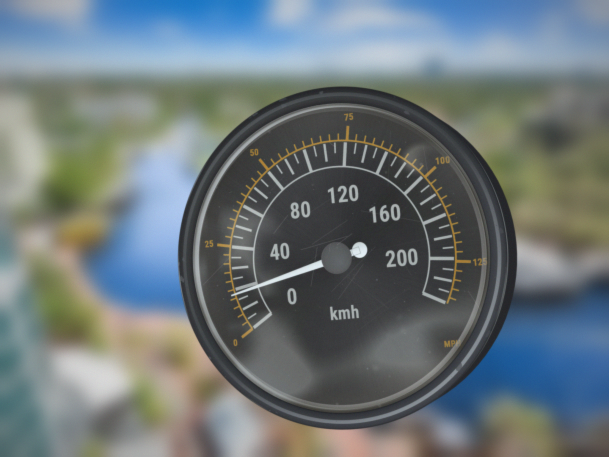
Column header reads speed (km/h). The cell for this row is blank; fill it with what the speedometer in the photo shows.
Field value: 17.5 km/h
